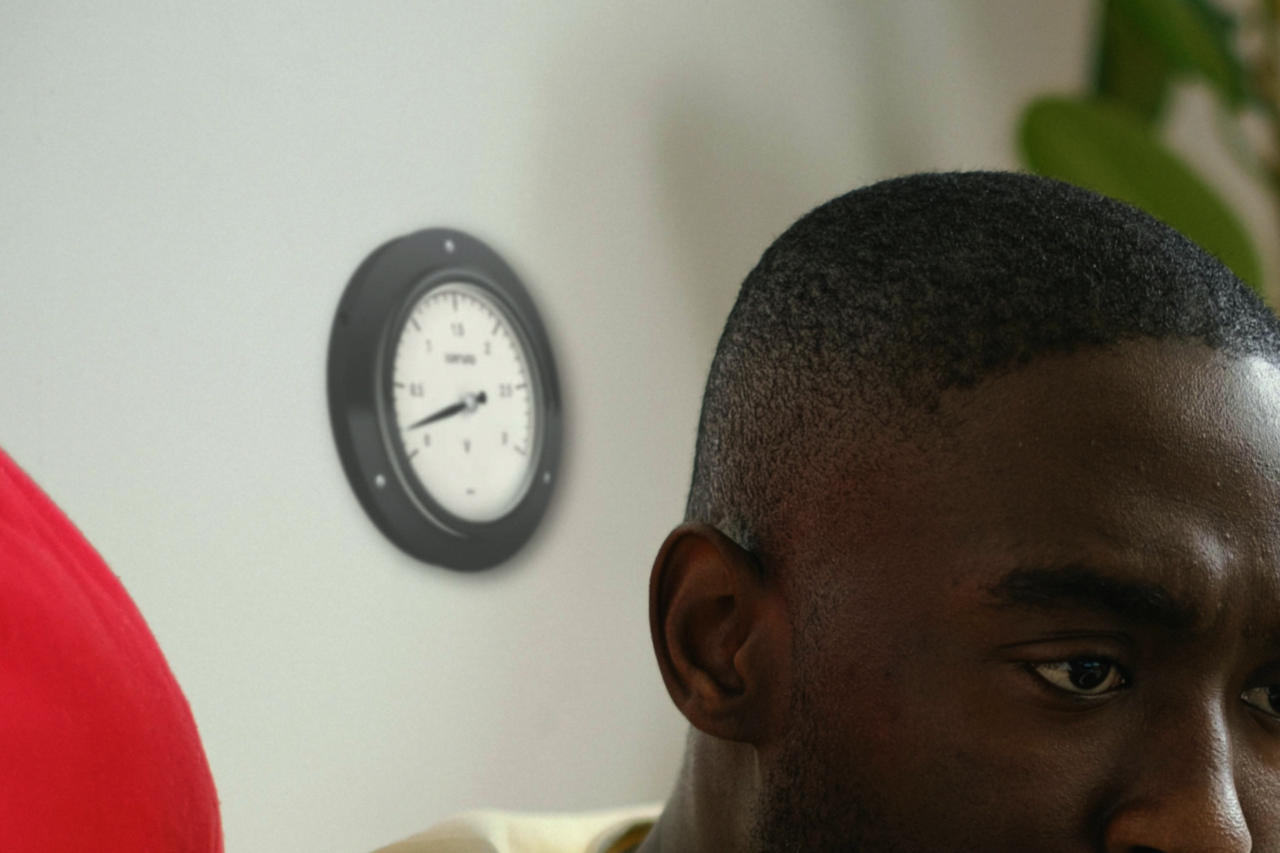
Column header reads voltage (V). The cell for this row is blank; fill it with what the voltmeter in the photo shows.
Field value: 0.2 V
